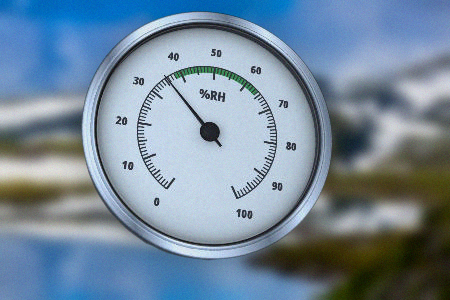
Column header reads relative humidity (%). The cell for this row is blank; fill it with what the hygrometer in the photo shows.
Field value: 35 %
